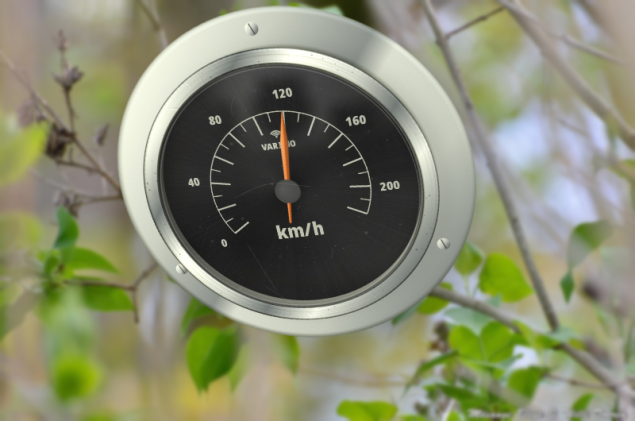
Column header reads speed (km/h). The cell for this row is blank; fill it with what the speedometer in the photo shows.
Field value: 120 km/h
